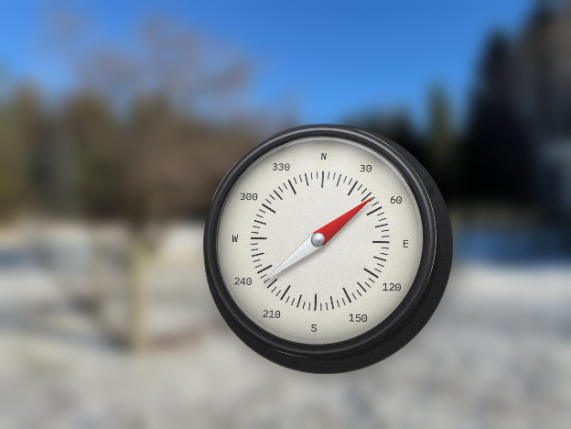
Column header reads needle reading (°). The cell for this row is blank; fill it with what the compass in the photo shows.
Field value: 50 °
